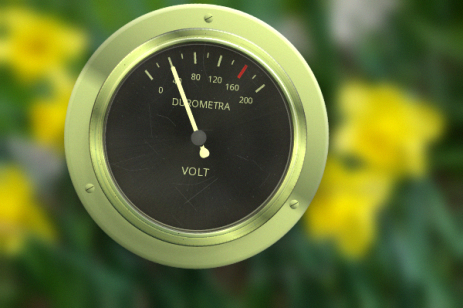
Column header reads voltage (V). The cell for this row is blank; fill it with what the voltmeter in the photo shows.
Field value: 40 V
